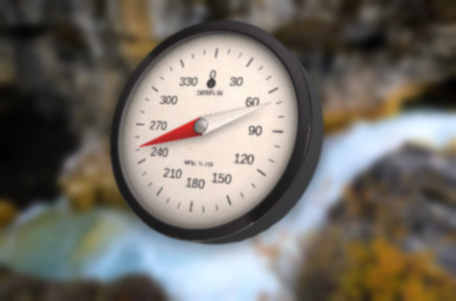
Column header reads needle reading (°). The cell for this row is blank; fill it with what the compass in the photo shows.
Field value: 250 °
